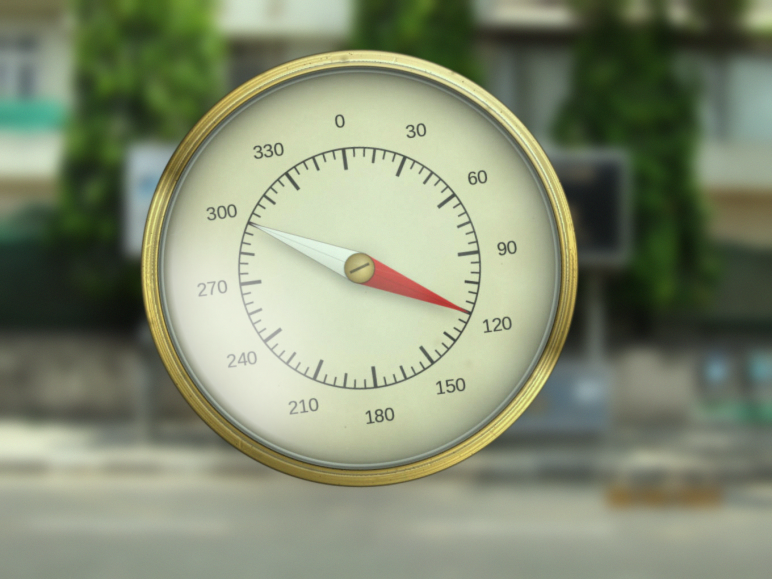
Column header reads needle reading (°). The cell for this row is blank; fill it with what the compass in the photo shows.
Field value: 120 °
